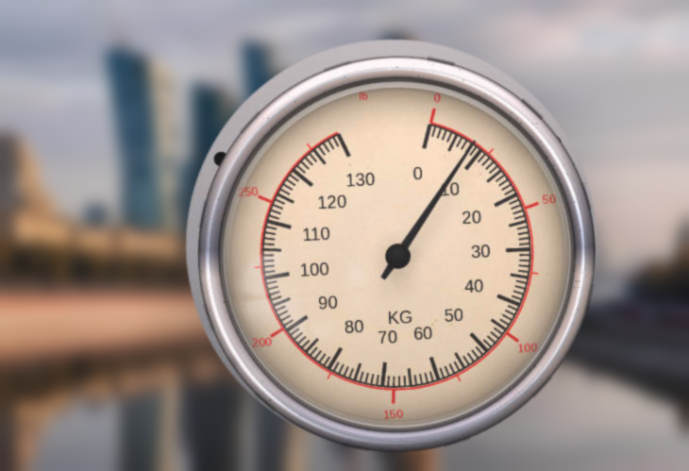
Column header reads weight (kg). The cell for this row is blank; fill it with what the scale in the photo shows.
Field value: 8 kg
